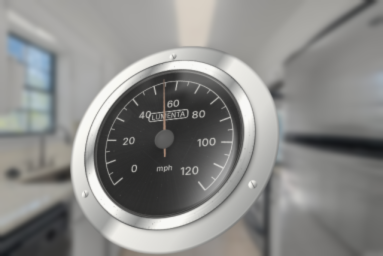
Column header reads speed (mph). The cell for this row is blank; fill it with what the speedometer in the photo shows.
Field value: 55 mph
